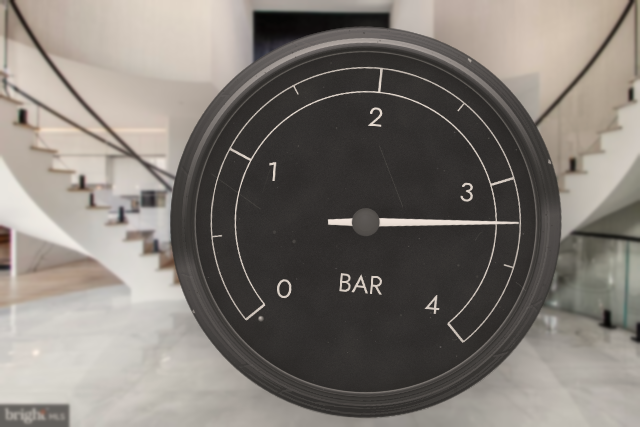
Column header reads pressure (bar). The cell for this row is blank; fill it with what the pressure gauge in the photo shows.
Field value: 3.25 bar
